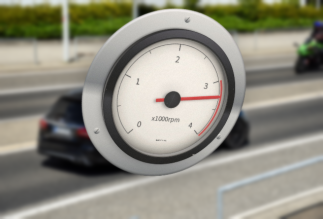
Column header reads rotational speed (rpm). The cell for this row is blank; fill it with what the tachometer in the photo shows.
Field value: 3250 rpm
